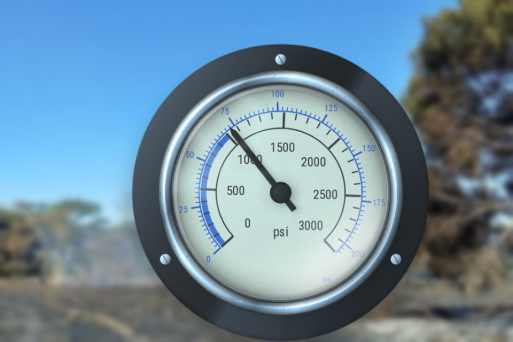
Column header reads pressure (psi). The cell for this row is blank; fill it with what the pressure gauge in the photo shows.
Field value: 1050 psi
